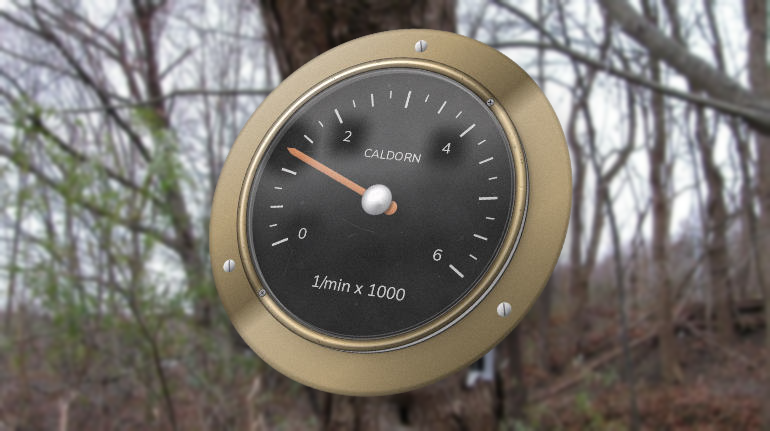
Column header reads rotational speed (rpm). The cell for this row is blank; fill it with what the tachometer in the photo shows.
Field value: 1250 rpm
